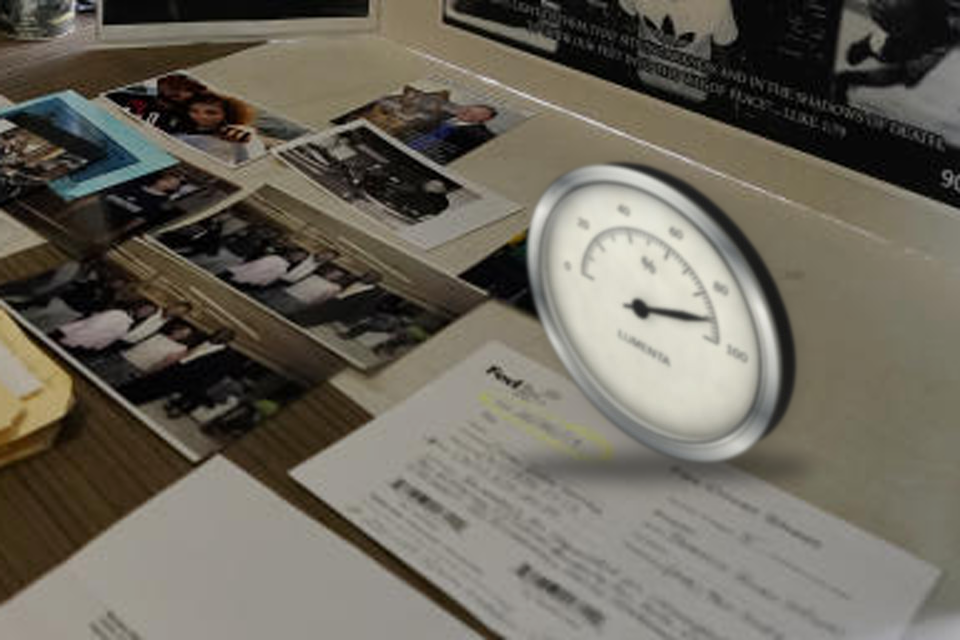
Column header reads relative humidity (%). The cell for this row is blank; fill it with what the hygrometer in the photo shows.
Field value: 90 %
